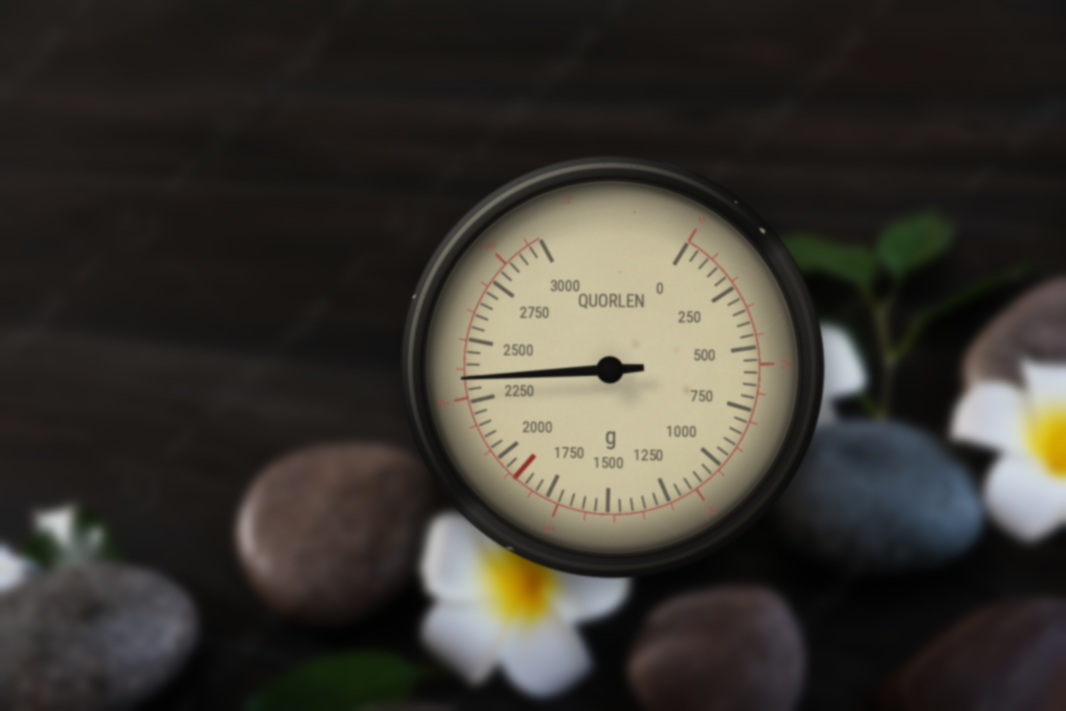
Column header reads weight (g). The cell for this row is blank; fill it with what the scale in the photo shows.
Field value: 2350 g
